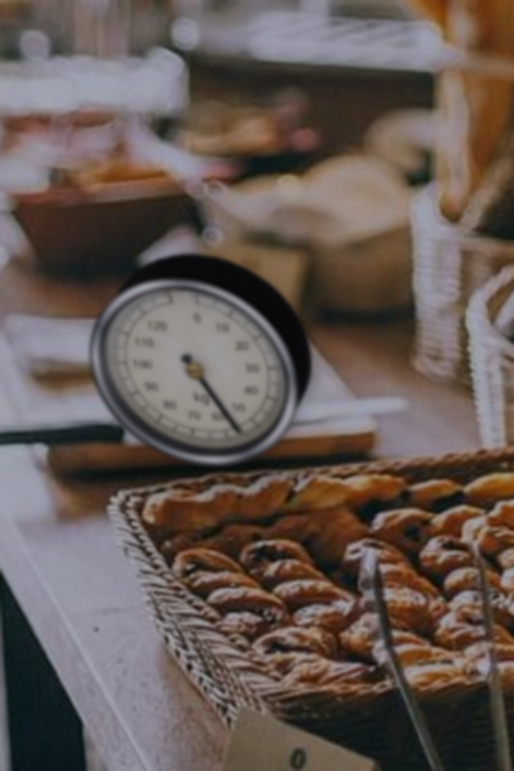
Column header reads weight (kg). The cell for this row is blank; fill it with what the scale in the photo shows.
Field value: 55 kg
